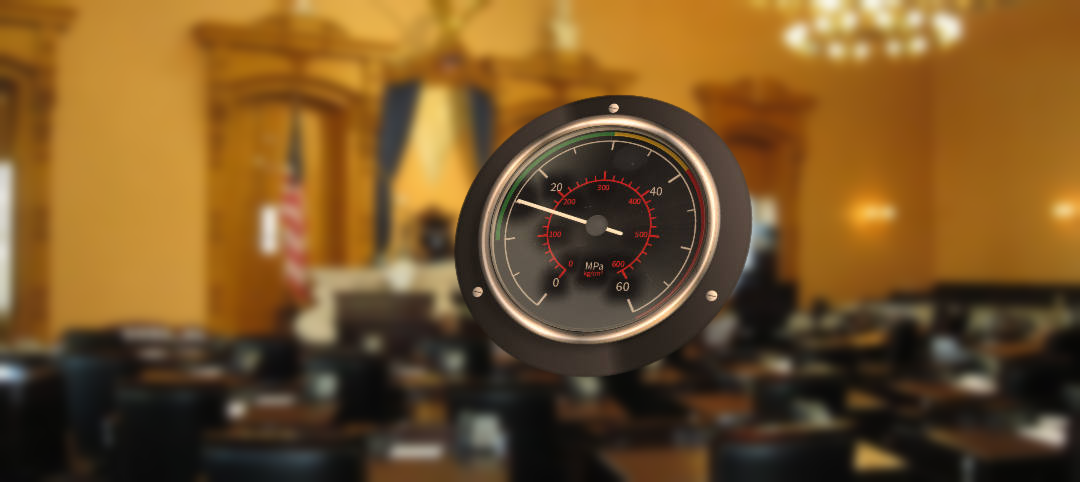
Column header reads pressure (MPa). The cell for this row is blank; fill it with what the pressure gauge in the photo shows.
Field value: 15 MPa
